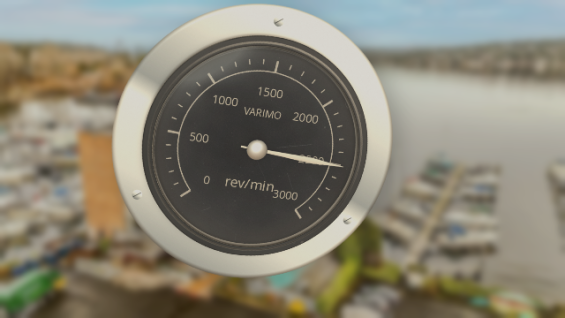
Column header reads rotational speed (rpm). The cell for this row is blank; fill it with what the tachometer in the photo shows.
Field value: 2500 rpm
